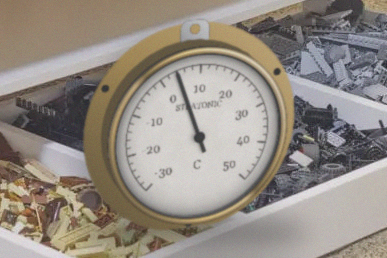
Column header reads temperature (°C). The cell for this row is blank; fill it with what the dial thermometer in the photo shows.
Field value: 4 °C
